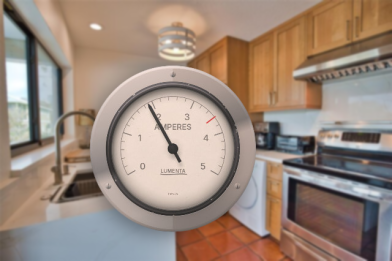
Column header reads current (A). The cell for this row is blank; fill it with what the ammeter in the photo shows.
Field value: 1.9 A
